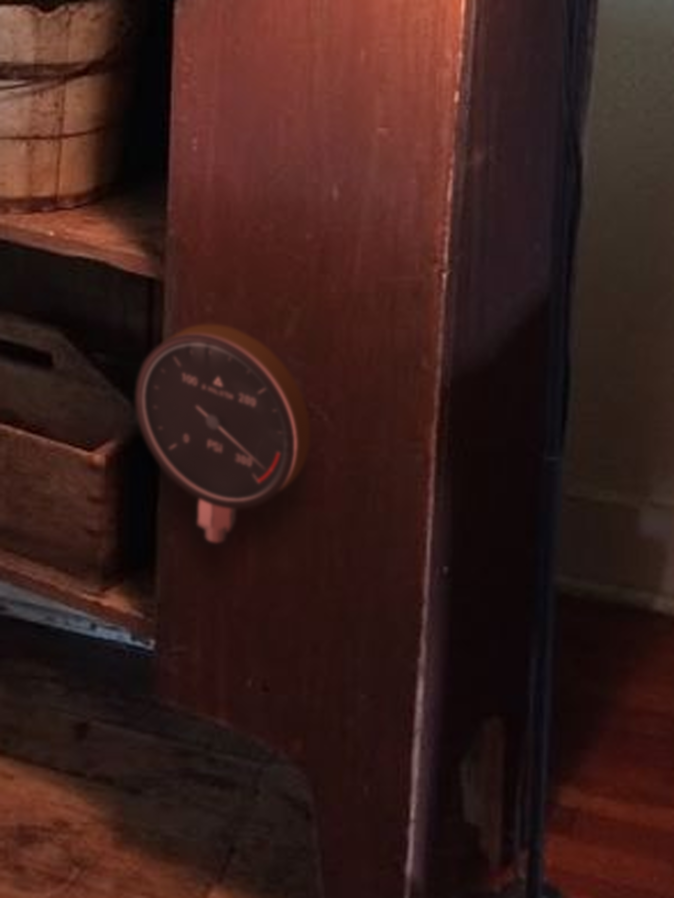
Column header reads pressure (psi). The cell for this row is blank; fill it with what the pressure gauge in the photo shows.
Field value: 280 psi
